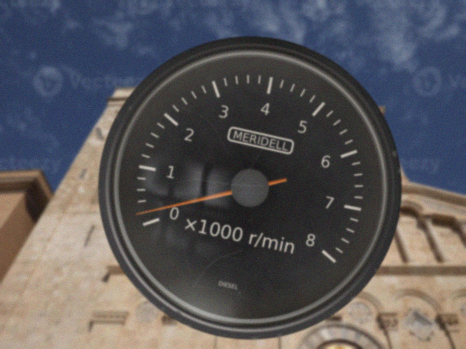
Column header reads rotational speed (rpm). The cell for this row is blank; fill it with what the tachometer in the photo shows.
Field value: 200 rpm
